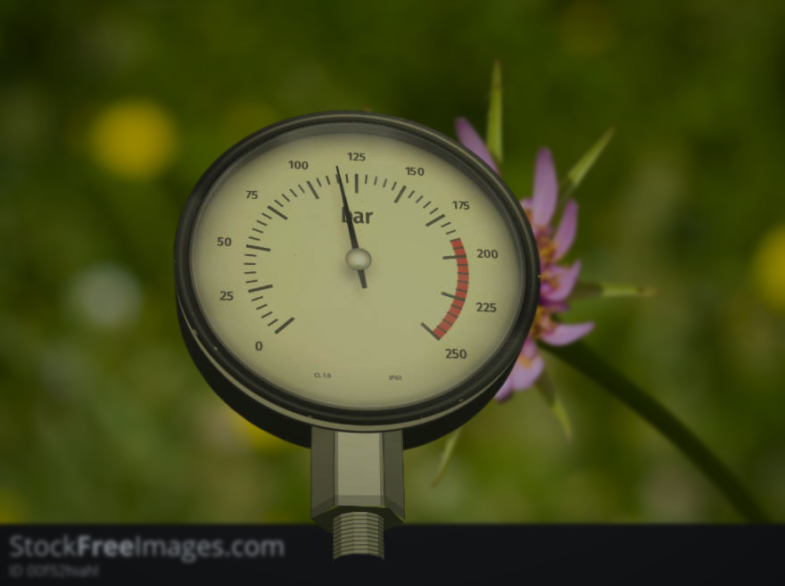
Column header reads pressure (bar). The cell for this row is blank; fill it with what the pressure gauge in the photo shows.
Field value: 115 bar
